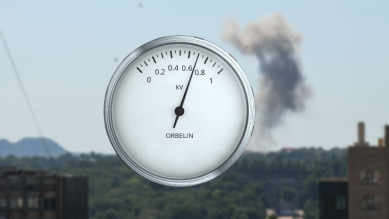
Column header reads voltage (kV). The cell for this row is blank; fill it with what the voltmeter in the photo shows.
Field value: 0.7 kV
